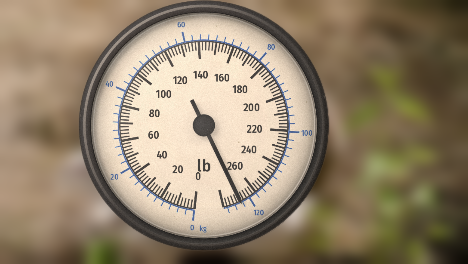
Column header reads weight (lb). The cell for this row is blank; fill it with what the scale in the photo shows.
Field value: 270 lb
